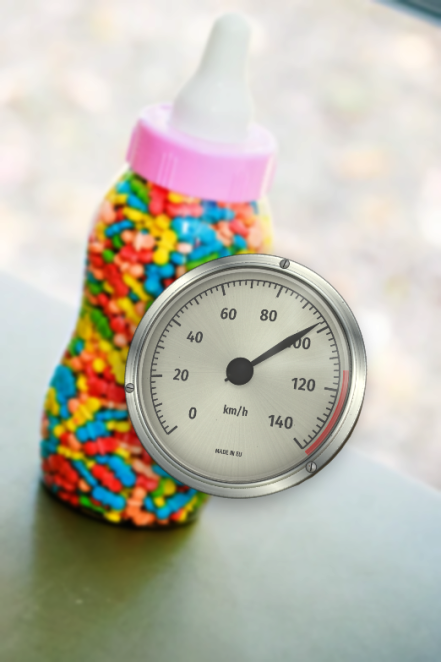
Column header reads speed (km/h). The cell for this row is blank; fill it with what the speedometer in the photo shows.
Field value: 98 km/h
